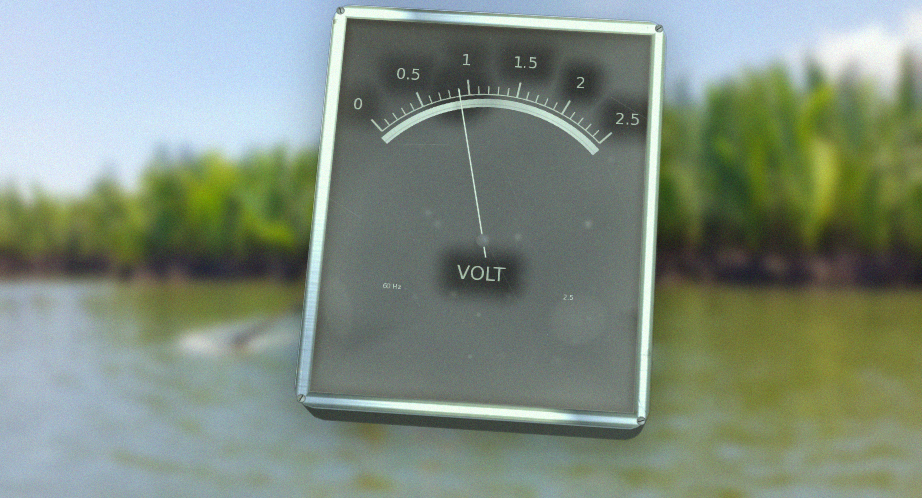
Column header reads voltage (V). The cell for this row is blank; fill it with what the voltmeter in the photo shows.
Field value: 0.9 V
